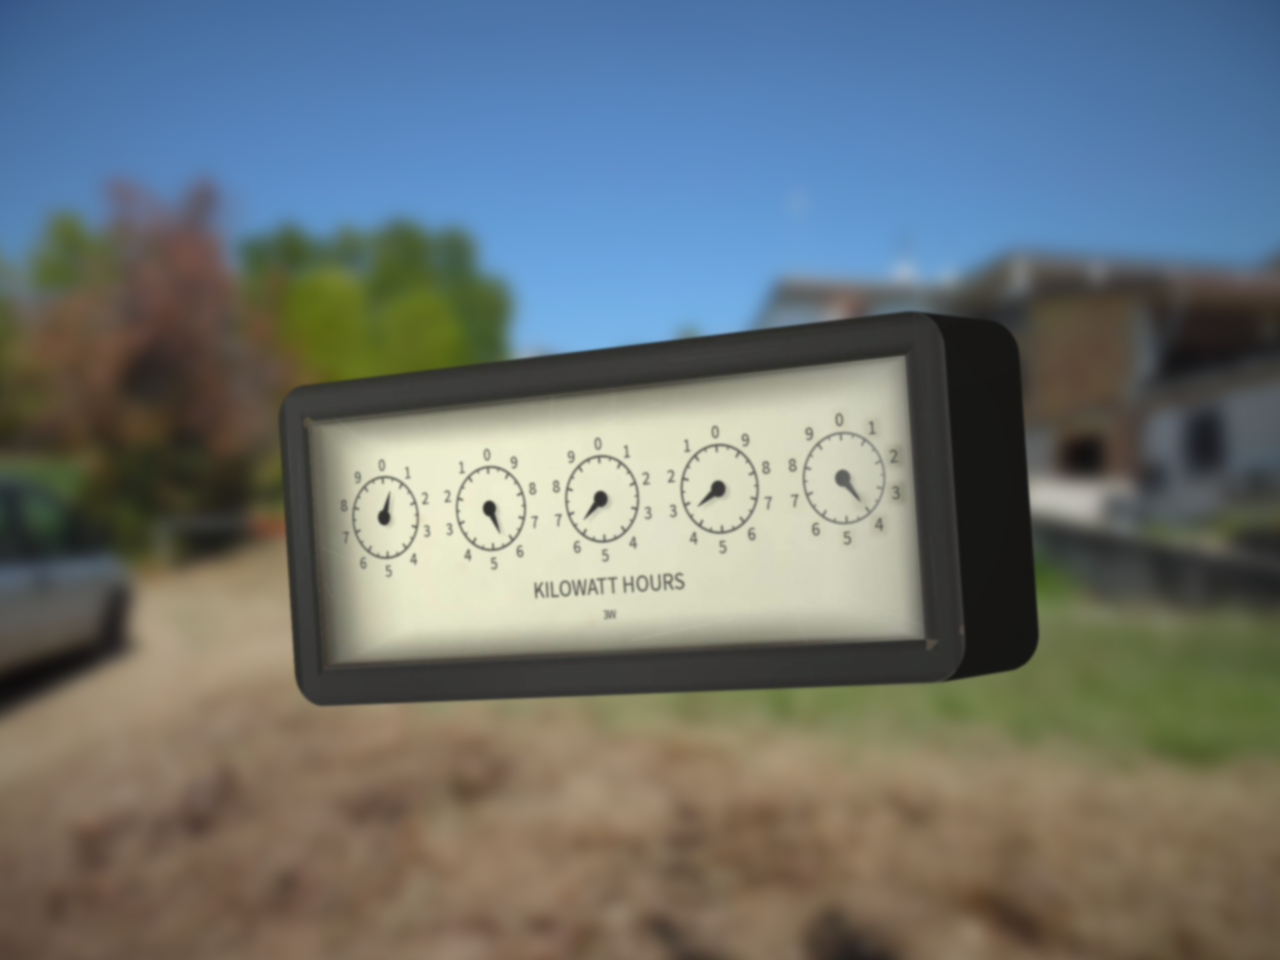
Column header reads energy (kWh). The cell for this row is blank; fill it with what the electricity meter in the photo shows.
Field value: 5634 kWh
